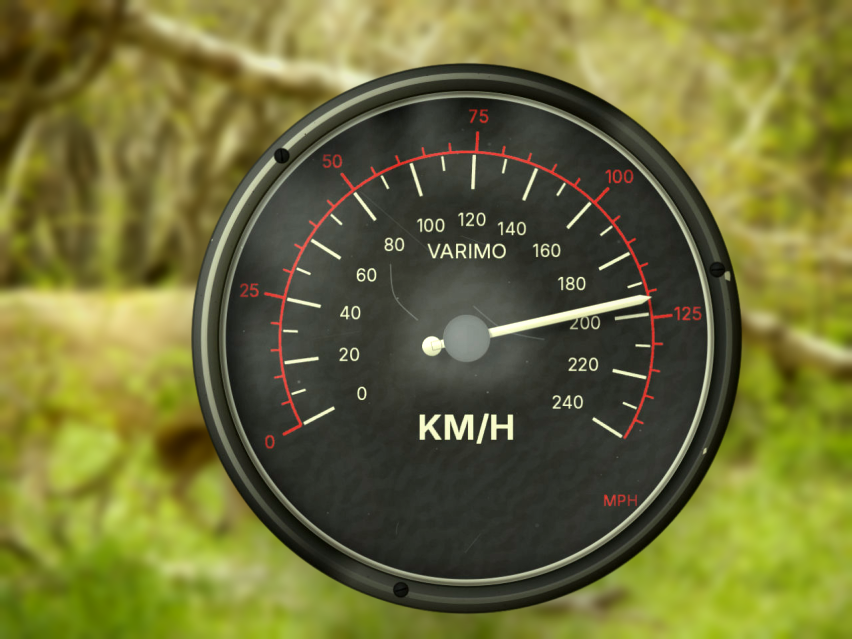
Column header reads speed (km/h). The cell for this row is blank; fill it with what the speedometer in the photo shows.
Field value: 195 km/h
